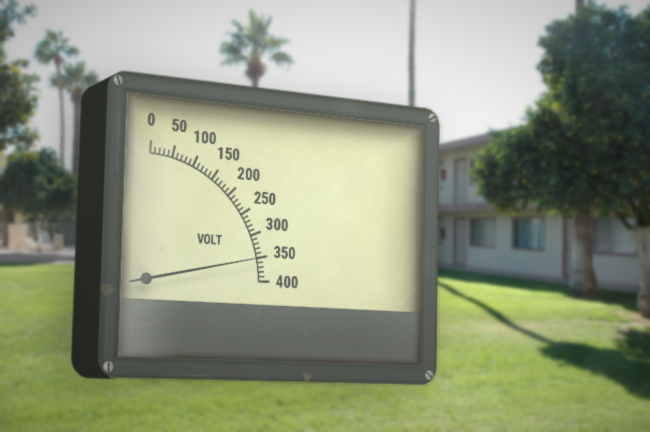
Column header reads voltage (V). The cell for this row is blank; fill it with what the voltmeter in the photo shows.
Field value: 350 V
